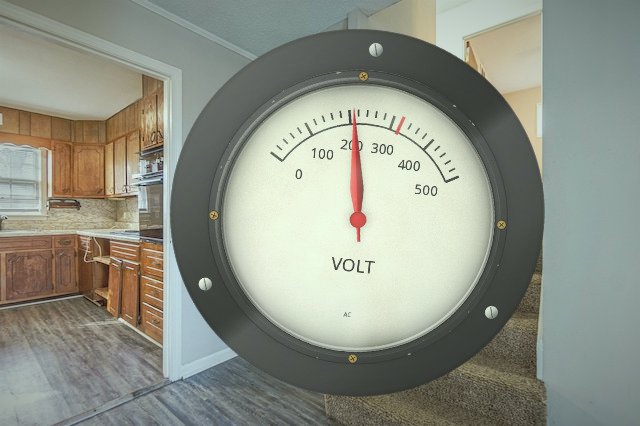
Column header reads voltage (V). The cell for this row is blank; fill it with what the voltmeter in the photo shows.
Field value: 210 V
